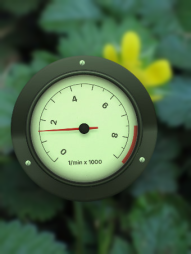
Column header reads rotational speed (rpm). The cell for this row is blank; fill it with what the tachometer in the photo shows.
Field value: 1500 rpm
